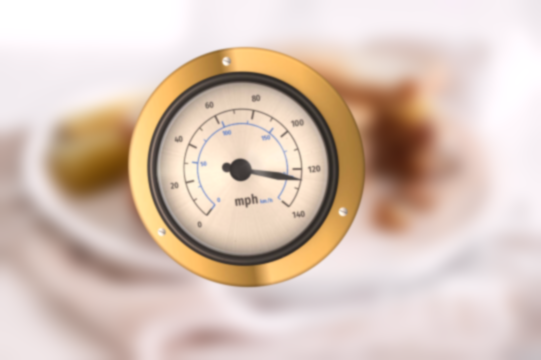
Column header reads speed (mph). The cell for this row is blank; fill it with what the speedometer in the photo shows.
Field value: 125 mph
